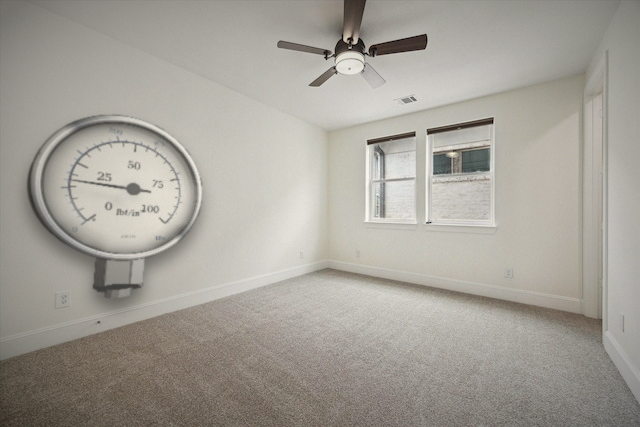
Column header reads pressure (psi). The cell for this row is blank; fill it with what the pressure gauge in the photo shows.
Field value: 17.5 psi
